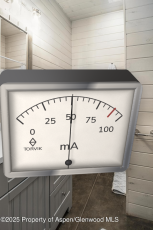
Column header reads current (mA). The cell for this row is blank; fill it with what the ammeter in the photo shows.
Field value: 50 mA
